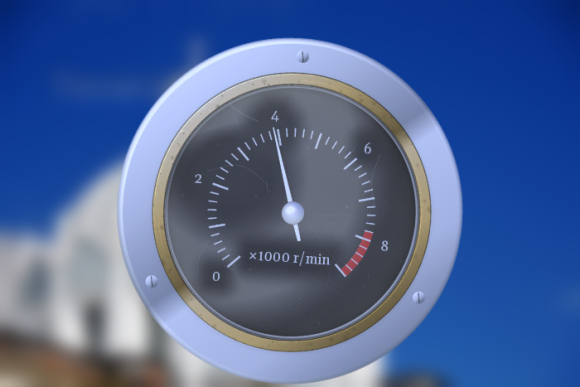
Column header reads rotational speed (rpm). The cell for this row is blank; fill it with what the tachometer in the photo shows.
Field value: 3900 rpm
